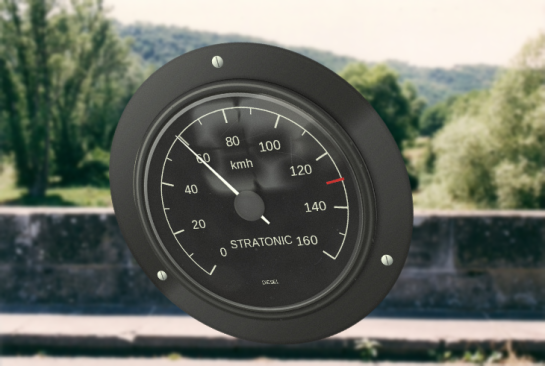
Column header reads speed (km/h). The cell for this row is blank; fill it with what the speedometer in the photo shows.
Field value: 60 km/h
